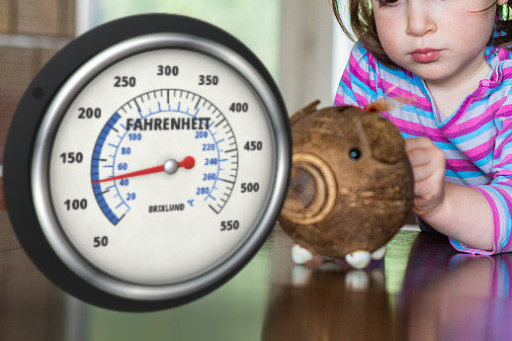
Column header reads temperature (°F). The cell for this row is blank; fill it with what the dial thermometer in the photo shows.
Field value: 120 °F
